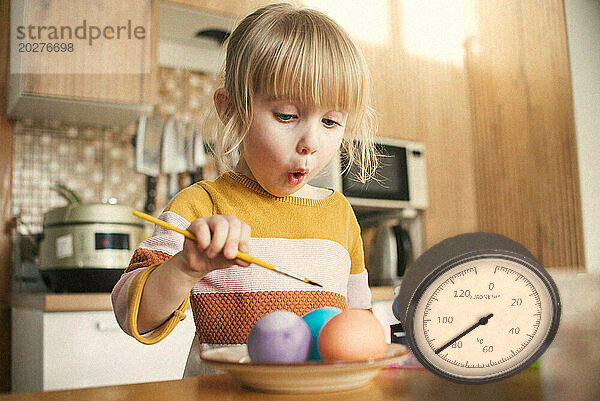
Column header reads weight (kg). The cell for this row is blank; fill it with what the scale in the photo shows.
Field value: 85 kg
